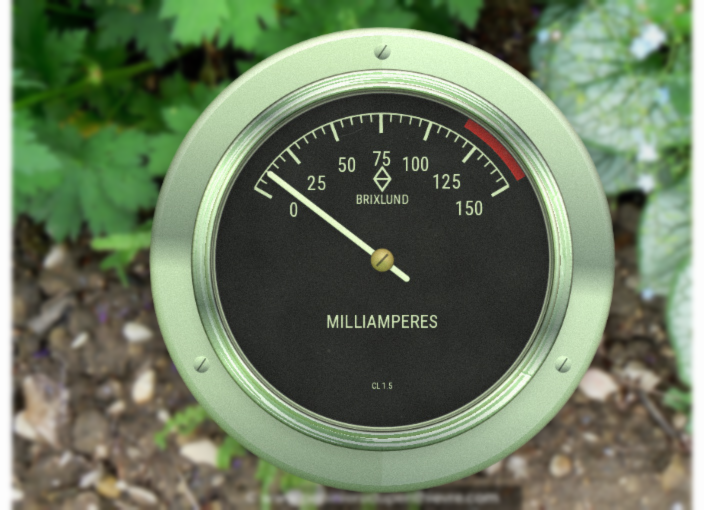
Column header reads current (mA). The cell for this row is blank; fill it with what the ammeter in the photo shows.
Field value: 10 mA
